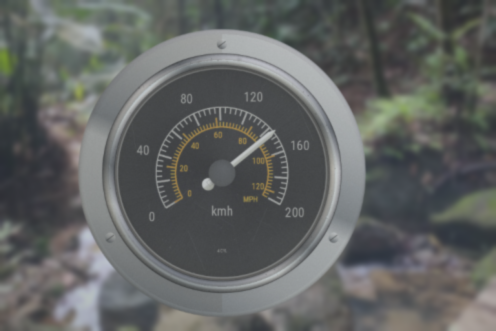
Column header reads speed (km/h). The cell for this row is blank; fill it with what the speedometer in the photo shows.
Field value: 144 km/h
